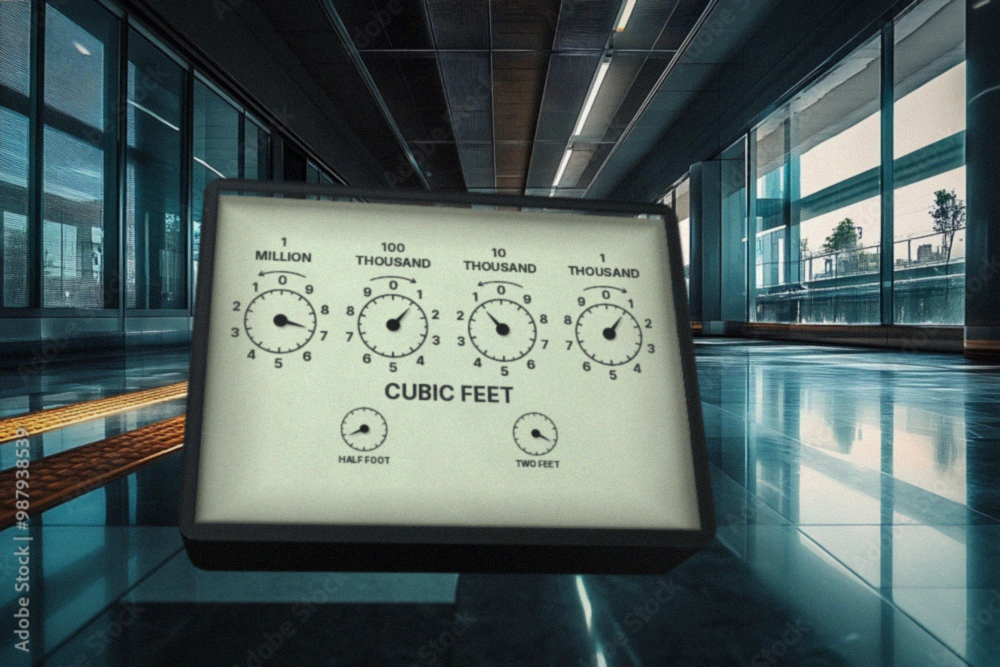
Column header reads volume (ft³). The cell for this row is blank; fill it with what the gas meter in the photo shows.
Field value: 711100 ft³
